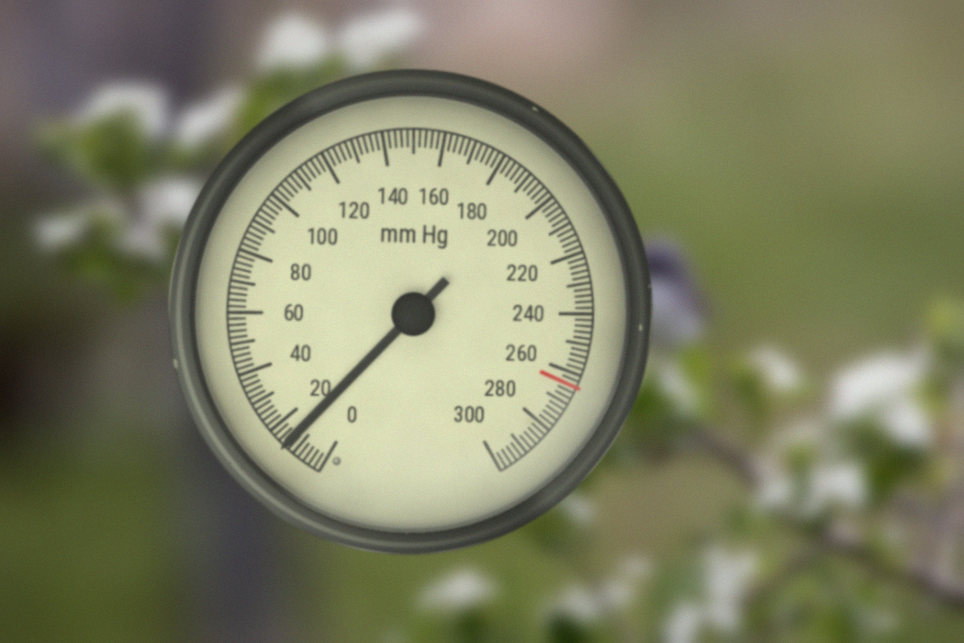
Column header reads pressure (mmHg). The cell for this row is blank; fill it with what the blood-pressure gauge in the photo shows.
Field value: 14 mmHg
